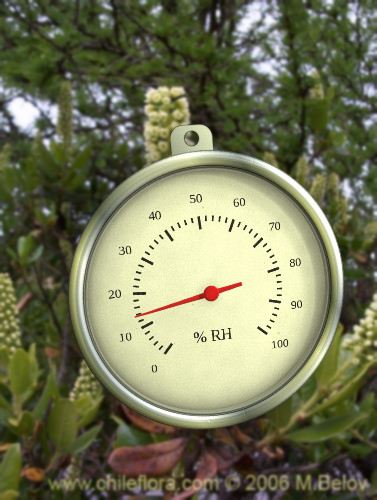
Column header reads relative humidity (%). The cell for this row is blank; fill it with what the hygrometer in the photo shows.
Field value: 14 %
